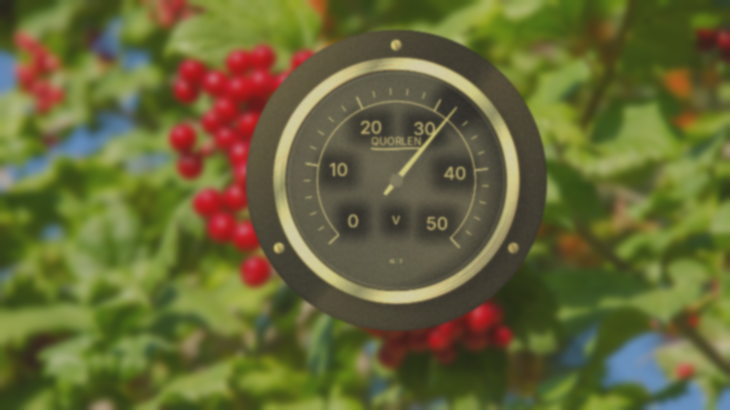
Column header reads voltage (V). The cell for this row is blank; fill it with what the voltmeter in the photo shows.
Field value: 32 V
